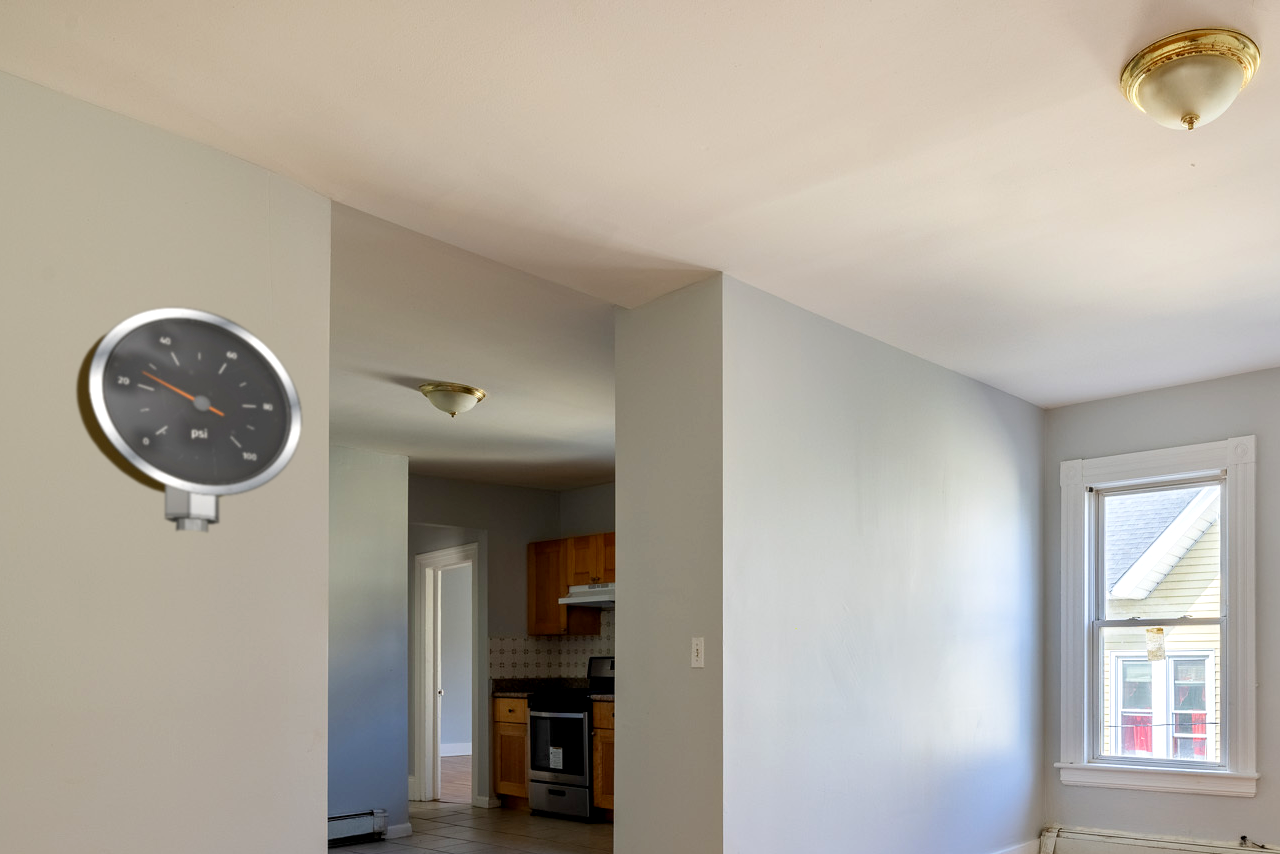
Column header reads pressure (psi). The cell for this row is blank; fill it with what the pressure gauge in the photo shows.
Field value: 25 psi
